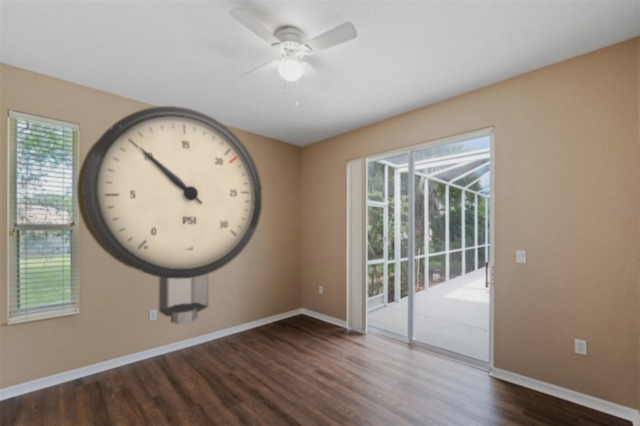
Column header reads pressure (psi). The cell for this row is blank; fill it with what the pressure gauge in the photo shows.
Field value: 10 psi
